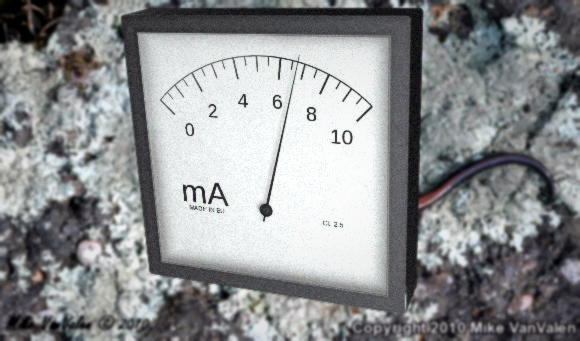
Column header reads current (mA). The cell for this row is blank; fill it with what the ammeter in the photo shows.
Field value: 6.75 mA
